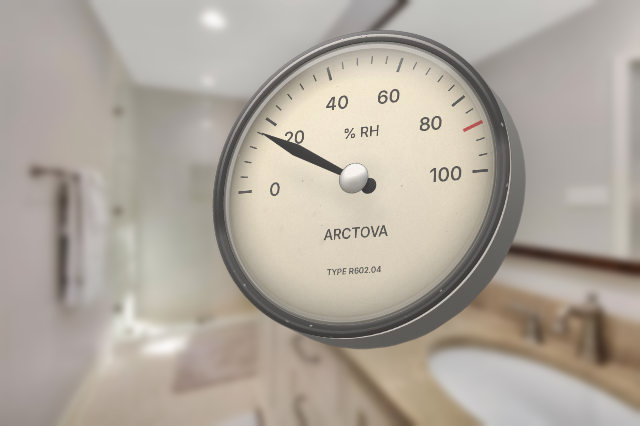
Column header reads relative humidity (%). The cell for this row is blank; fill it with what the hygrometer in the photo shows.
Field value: 16 %
